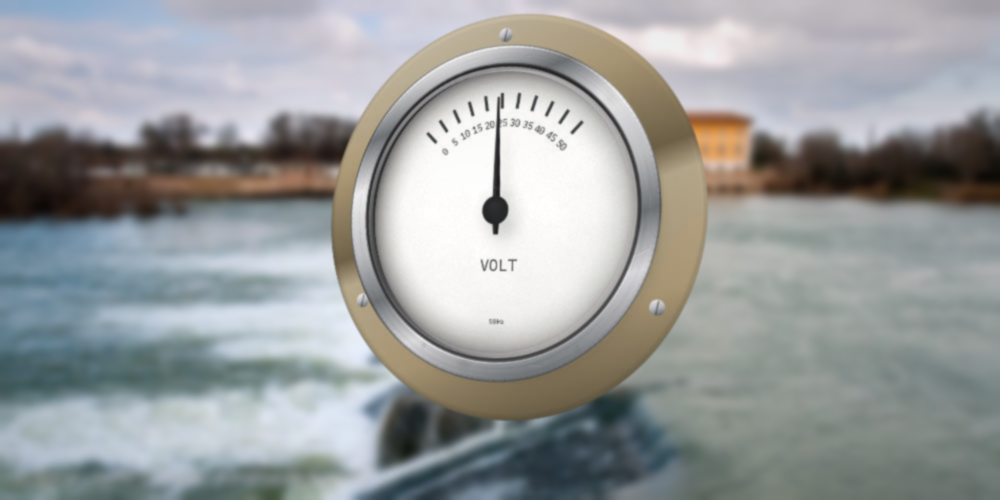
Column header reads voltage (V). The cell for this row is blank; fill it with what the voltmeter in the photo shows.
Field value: 25 V
